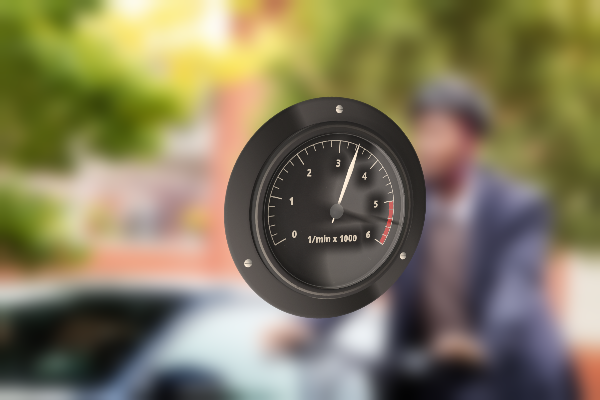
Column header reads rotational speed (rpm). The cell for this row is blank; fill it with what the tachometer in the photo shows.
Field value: 3400 rpm
